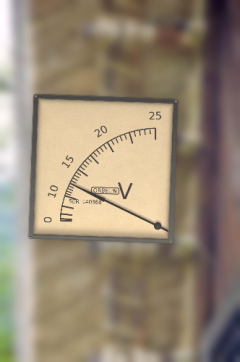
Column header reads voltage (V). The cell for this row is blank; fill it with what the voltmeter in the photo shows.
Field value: 12.5 V
